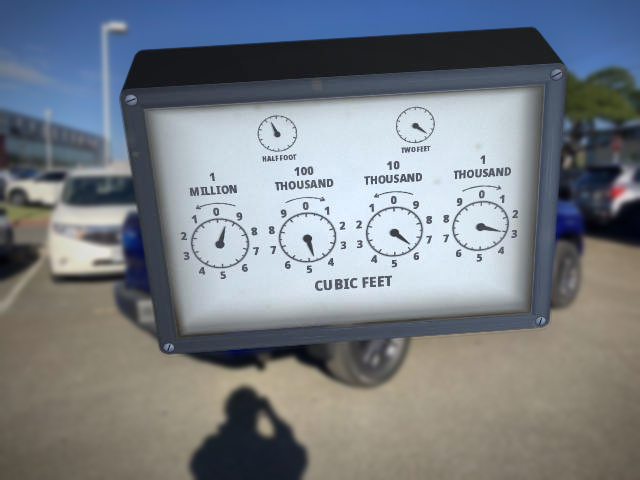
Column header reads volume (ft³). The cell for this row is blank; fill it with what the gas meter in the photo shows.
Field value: 946300 ft³
